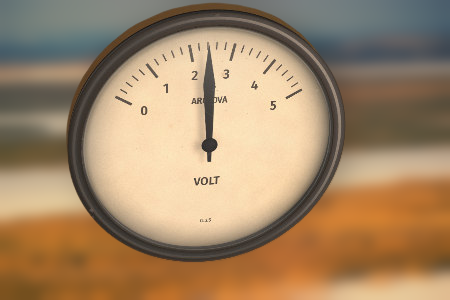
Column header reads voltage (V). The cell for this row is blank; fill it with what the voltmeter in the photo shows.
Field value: 2.4 V
